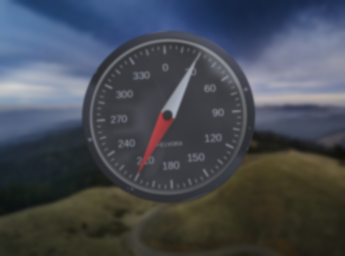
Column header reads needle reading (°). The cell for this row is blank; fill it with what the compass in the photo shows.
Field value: 210 °
